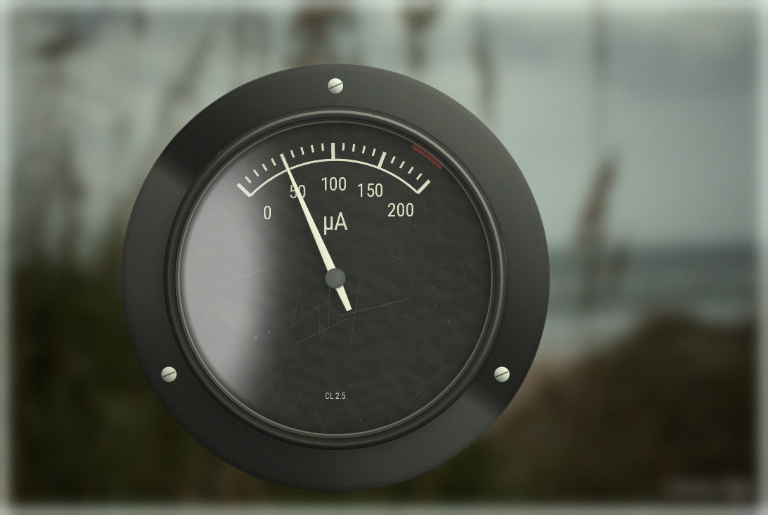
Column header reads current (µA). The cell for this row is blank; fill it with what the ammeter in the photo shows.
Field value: 50 µA
